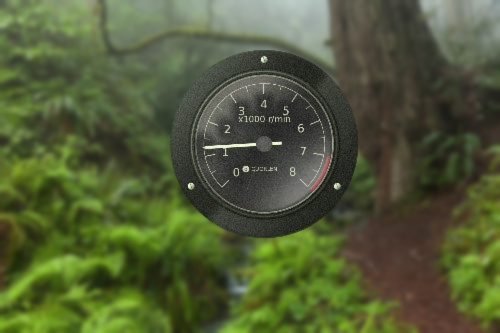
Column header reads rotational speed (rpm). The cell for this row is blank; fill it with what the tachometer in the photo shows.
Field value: 1250 rpm
